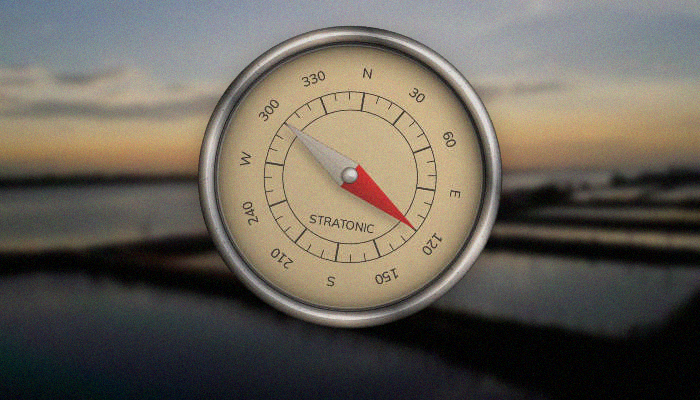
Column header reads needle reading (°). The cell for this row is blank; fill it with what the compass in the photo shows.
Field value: 120 °
